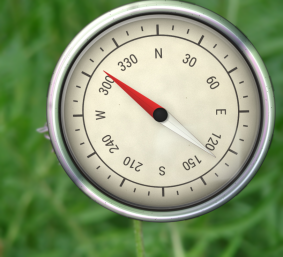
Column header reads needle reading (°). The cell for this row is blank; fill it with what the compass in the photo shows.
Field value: 310 °
